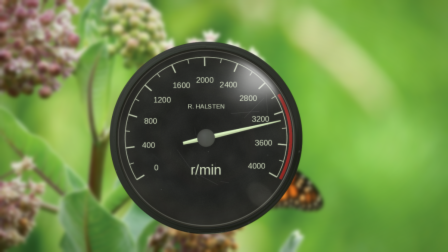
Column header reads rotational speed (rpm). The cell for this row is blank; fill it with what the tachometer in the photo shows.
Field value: 3300 rpm
